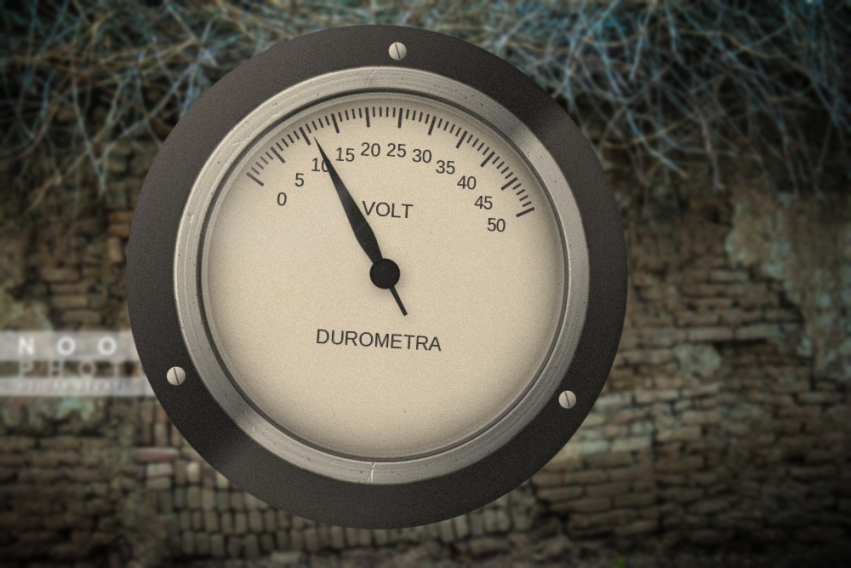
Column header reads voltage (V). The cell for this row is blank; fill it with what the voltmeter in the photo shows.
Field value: 11 V
